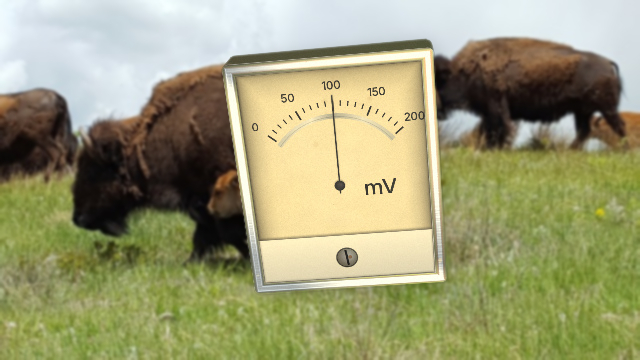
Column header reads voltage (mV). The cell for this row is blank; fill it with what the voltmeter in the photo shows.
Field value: 100 mV
